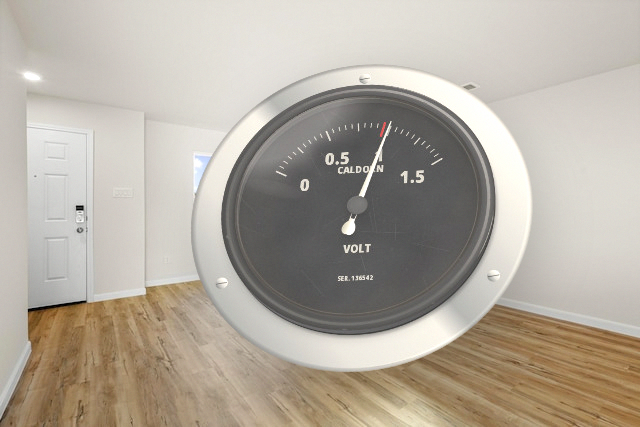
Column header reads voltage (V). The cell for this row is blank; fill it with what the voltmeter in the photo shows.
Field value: 1 V
